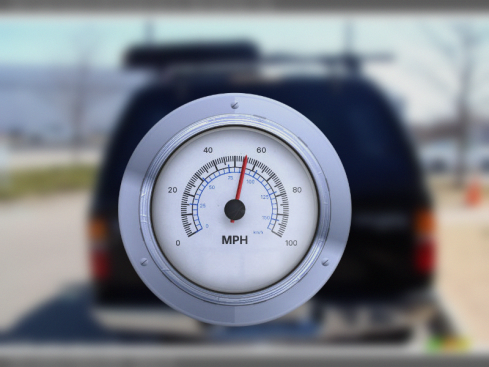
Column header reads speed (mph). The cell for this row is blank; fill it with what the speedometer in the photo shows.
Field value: 55 mph
